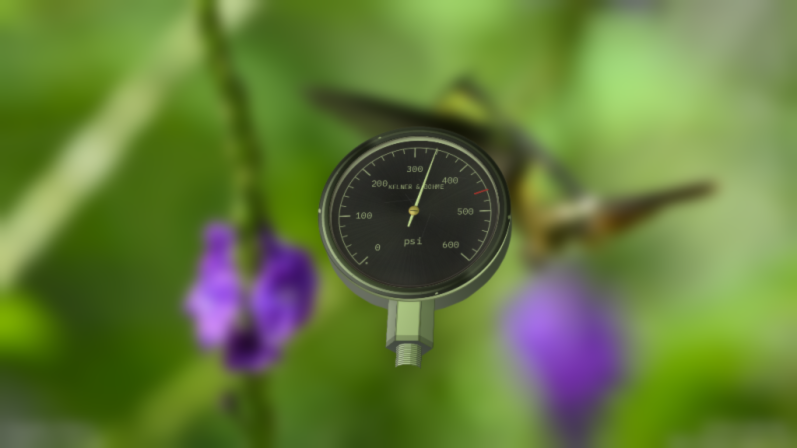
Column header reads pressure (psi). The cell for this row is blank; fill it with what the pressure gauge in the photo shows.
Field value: 340 psi
